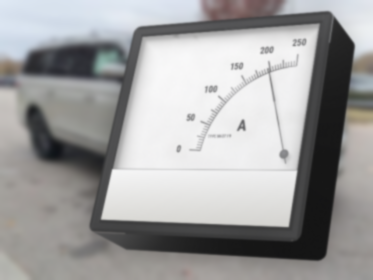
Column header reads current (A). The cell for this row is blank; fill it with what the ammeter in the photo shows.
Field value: 200 A
